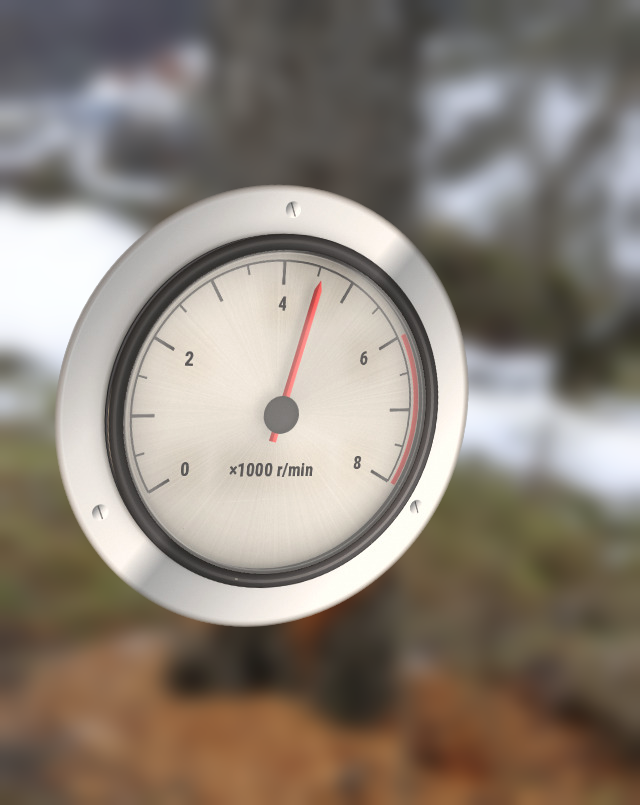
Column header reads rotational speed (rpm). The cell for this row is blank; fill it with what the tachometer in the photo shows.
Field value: 4500 rpm
